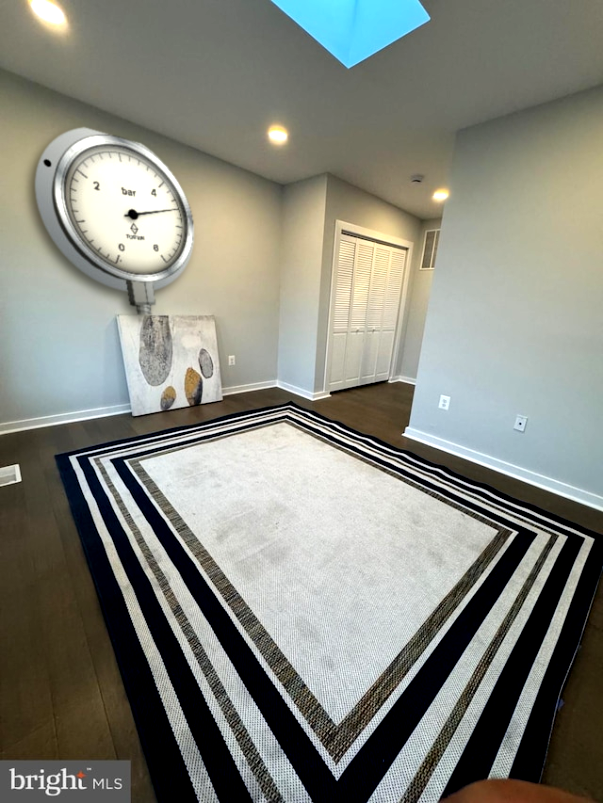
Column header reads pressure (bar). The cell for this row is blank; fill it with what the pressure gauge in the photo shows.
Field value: 4.6 bar
